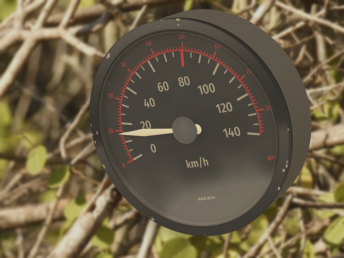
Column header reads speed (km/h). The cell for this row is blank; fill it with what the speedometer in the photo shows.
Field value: 15 km/h
